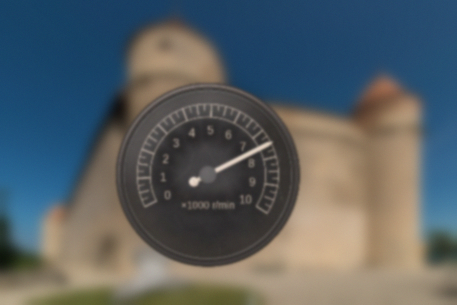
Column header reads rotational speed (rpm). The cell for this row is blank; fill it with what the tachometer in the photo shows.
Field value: 7500 rpm
